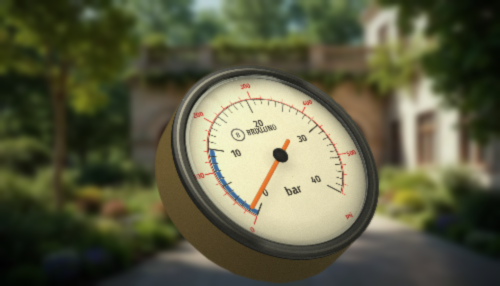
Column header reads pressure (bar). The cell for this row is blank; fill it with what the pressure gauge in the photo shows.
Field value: 1 bar
